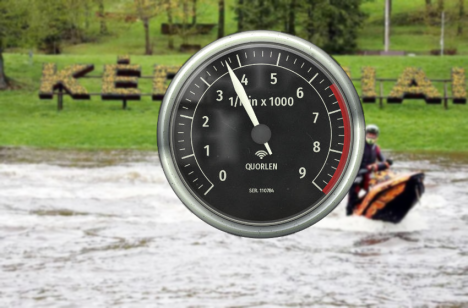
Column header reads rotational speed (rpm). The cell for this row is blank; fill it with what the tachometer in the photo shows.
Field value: 3700 rpm
